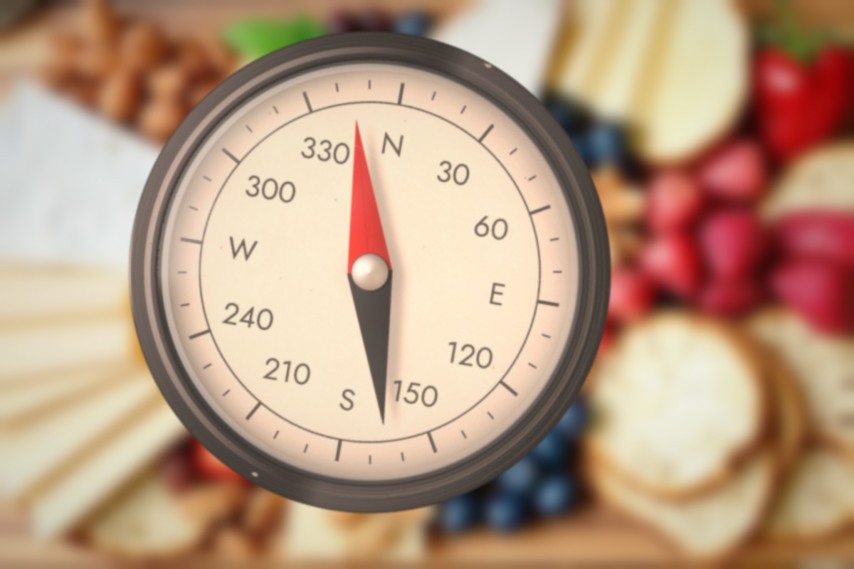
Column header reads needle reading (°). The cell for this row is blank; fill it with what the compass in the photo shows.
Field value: 345 °
